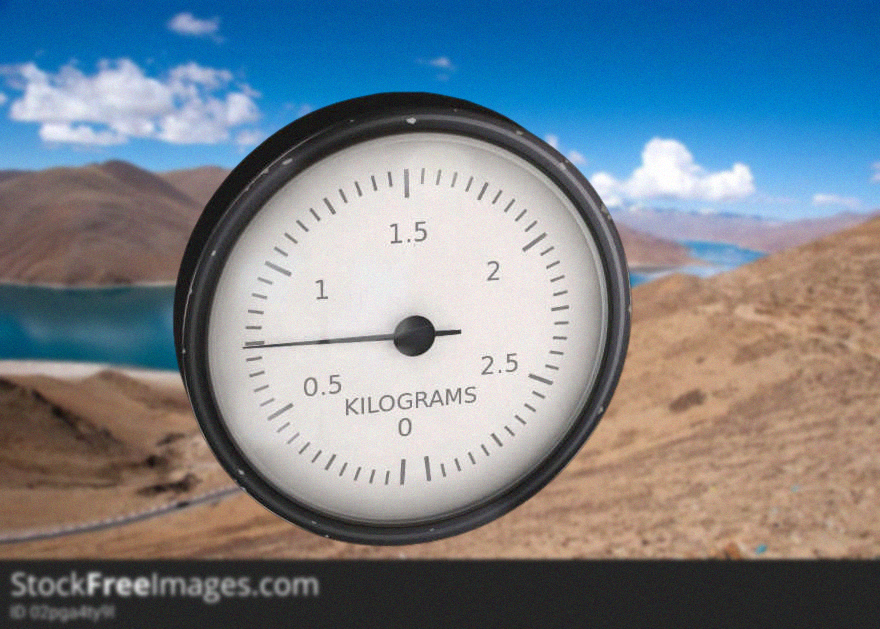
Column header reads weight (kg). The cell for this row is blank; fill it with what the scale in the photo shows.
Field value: 0.75 kg
